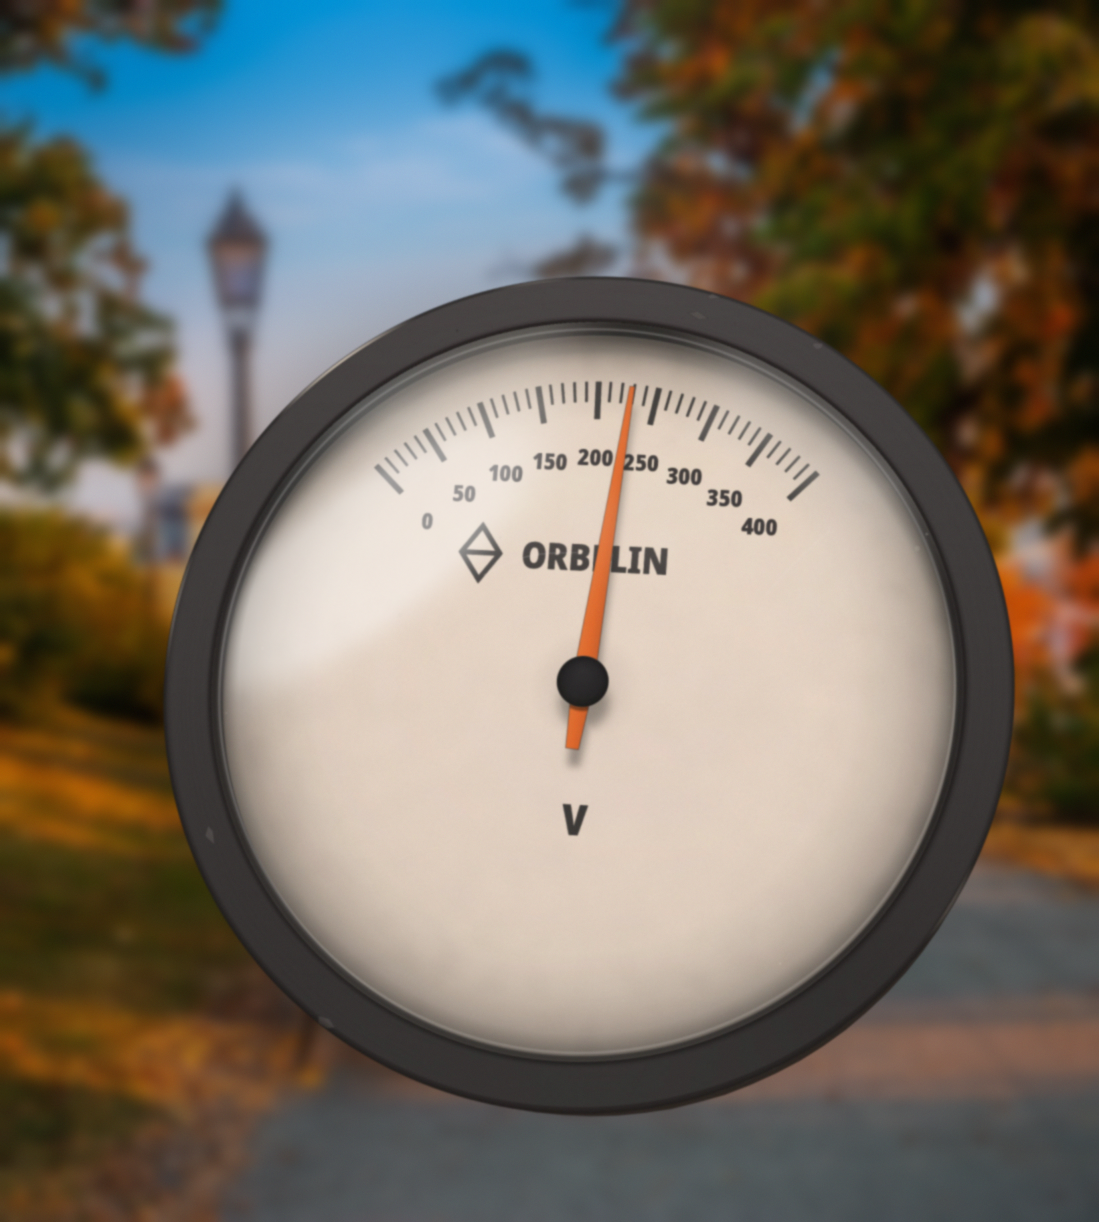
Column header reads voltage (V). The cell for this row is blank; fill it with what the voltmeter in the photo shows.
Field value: 230 V
